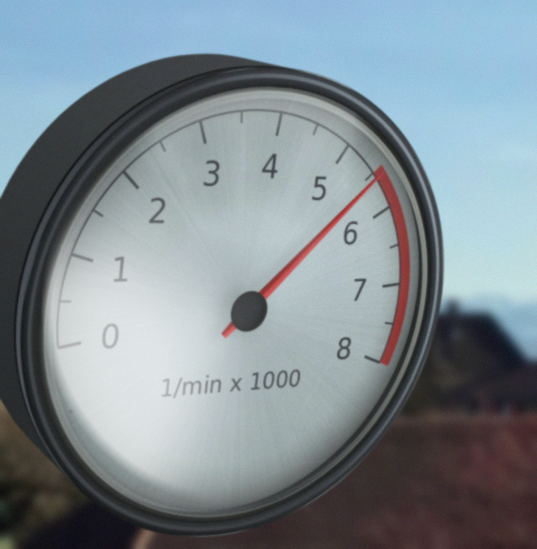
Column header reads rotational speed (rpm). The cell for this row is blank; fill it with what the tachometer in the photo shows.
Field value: 5500 rpm
